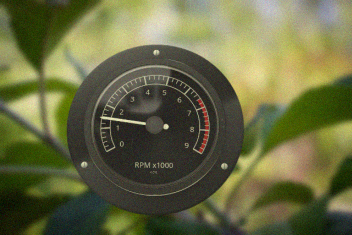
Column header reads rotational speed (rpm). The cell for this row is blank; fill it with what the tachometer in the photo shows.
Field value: 1400 rpm
